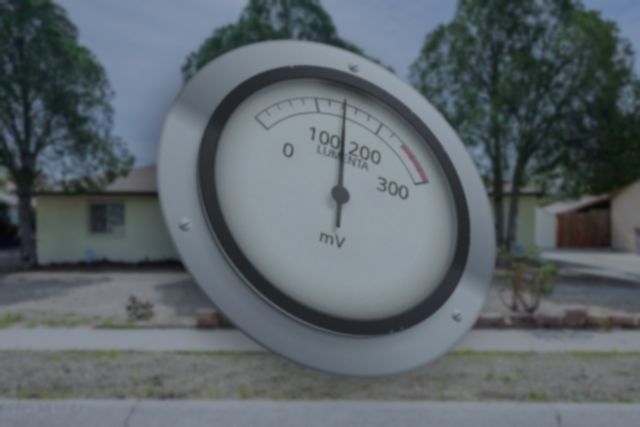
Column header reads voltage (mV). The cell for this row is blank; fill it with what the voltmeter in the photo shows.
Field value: 140 mV
